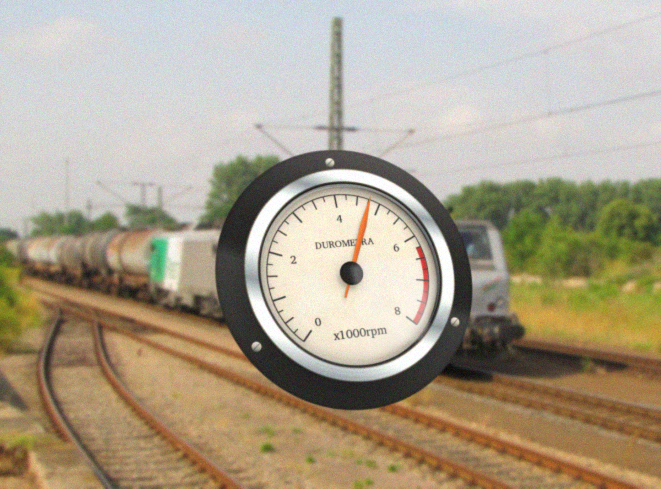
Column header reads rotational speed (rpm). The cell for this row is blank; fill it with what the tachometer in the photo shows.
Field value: 4750 rpm
